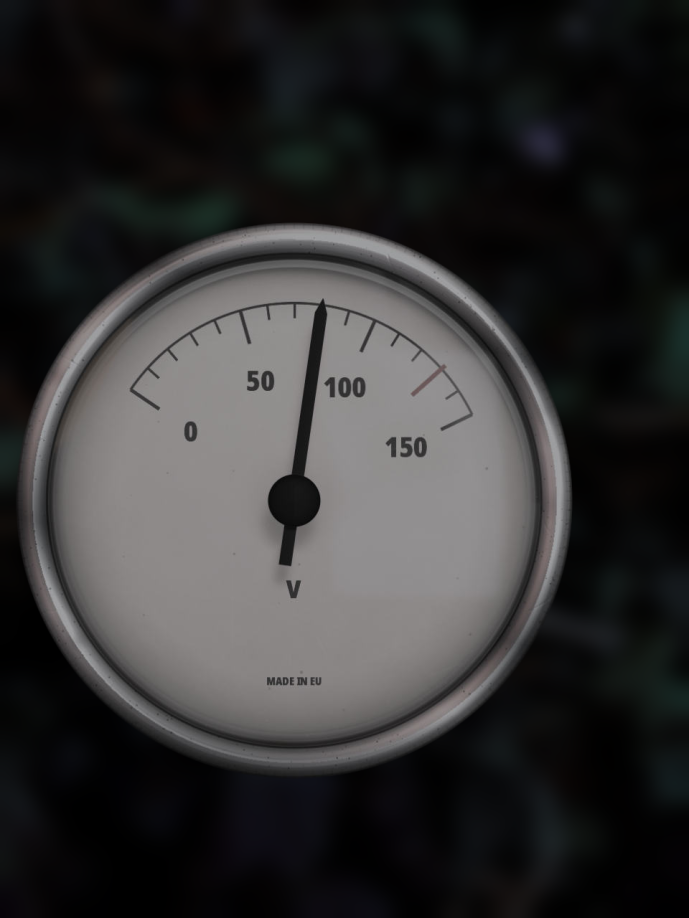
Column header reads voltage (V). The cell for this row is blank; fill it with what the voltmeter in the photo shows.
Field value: 80 V
